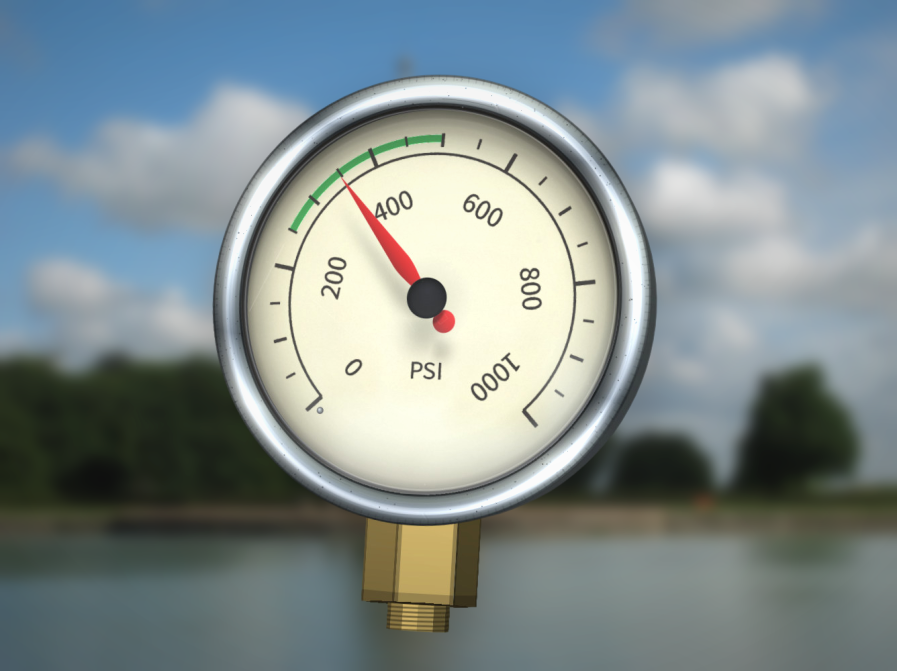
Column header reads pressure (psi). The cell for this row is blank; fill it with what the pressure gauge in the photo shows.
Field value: 350 psi
